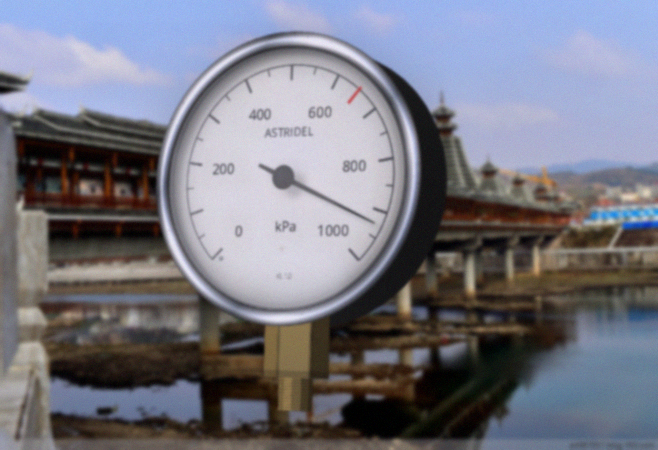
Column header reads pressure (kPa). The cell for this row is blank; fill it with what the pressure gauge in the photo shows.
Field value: 925 kPa
